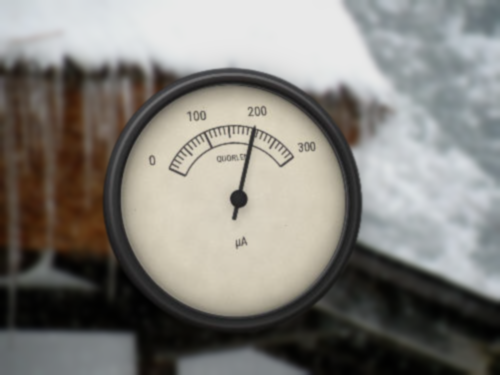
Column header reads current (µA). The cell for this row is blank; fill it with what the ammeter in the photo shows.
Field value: 200 µA
